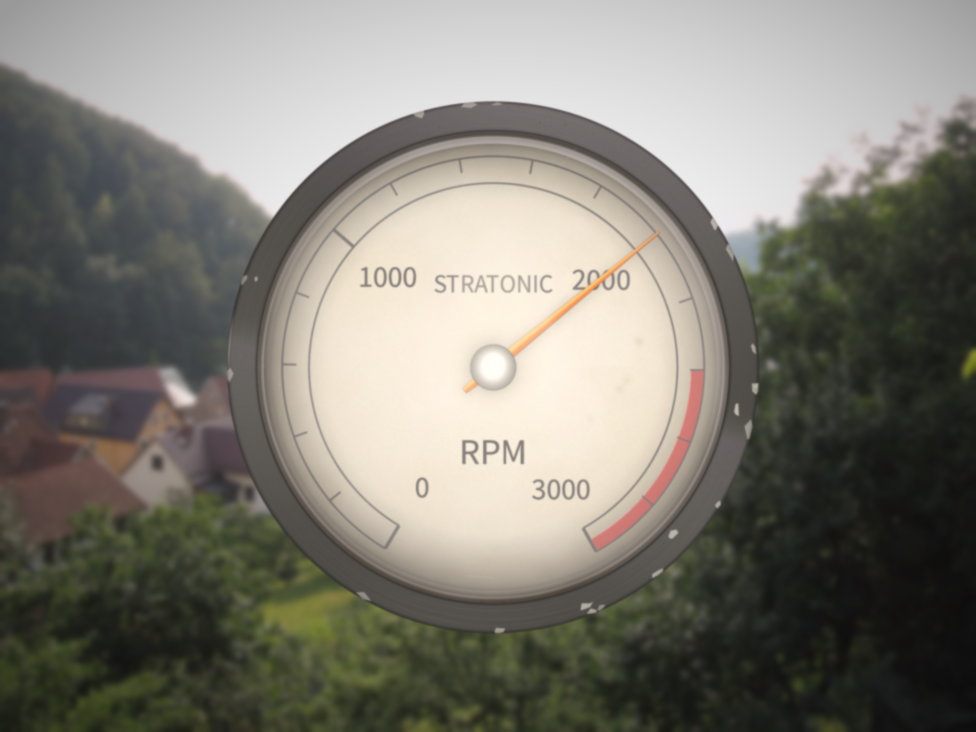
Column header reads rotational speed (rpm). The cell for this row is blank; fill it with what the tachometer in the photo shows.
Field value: 2000 rpm
